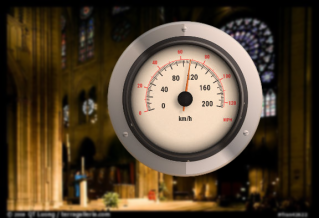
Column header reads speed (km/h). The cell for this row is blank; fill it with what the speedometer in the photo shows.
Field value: 110 km/h
